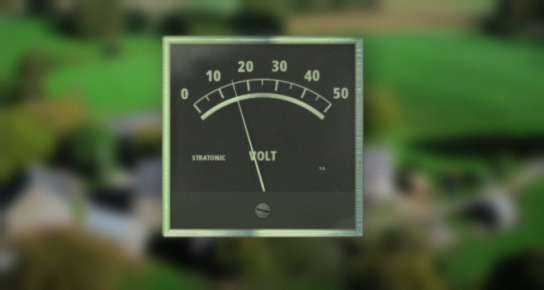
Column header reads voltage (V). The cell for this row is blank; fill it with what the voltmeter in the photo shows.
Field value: 15 V
